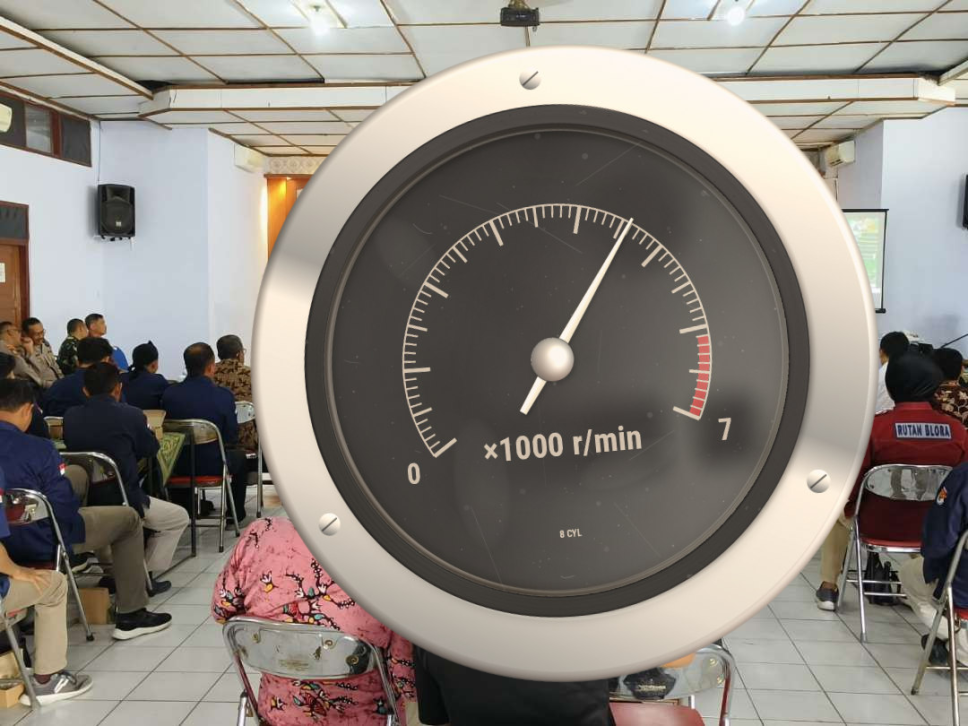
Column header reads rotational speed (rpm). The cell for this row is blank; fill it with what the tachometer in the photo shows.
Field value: 4600 rpm
